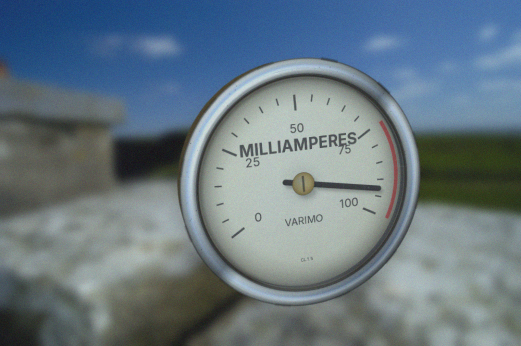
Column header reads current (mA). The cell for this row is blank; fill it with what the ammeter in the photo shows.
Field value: 92.5 mA
